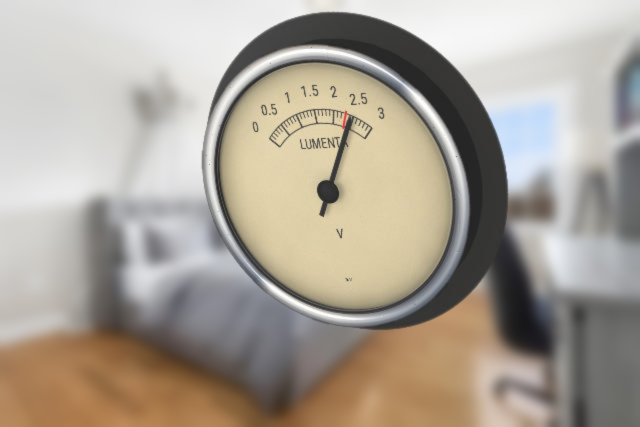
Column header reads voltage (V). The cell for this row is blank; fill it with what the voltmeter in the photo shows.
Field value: 2.5 V
